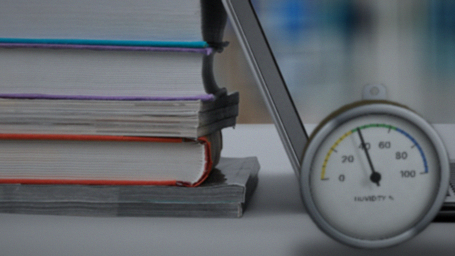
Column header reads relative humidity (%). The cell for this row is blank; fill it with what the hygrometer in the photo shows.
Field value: 40 %
